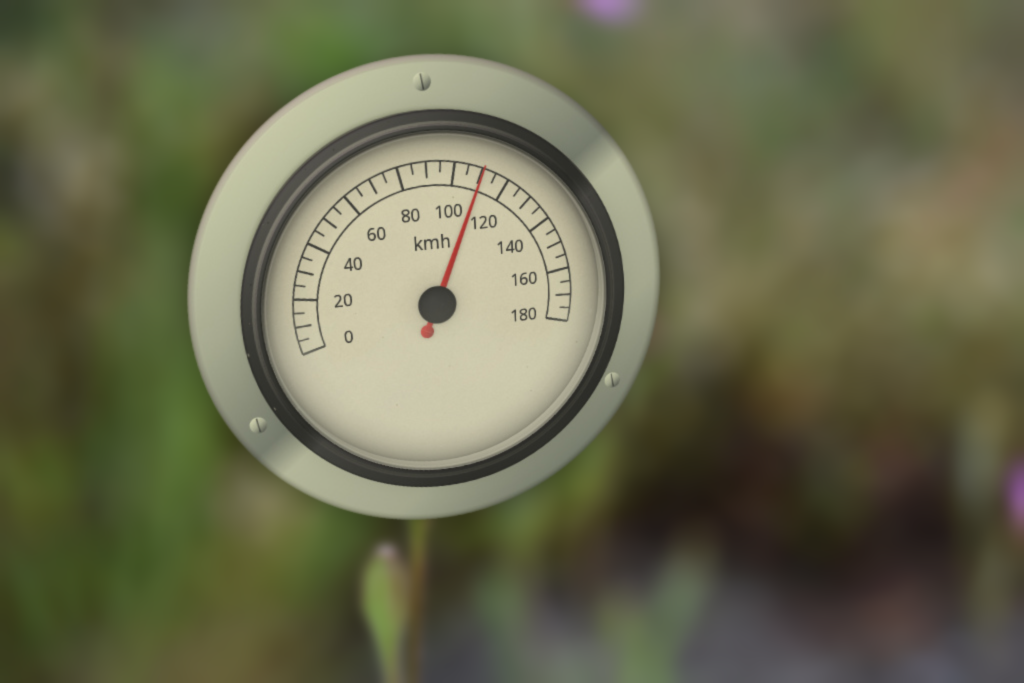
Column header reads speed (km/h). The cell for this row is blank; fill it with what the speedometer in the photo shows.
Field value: 110 km/h
